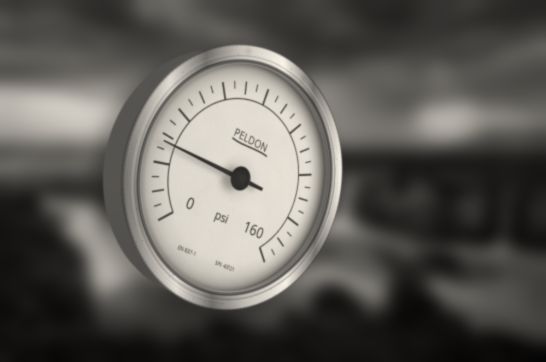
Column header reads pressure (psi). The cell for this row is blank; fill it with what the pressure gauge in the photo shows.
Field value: 27.5 psi
